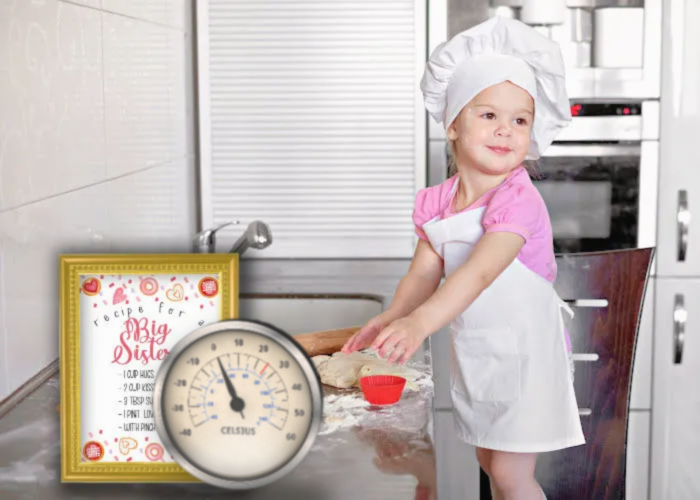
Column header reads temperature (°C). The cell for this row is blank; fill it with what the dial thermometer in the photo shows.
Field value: 0 °C
